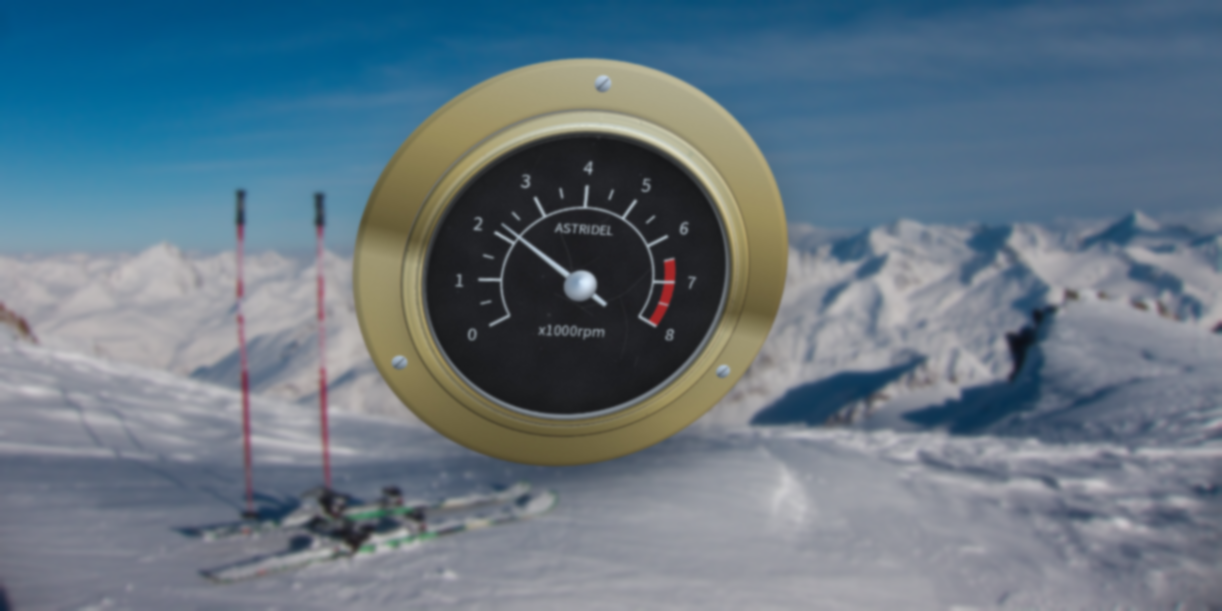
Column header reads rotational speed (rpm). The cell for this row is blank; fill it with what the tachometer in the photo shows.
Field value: 2250 rpm
